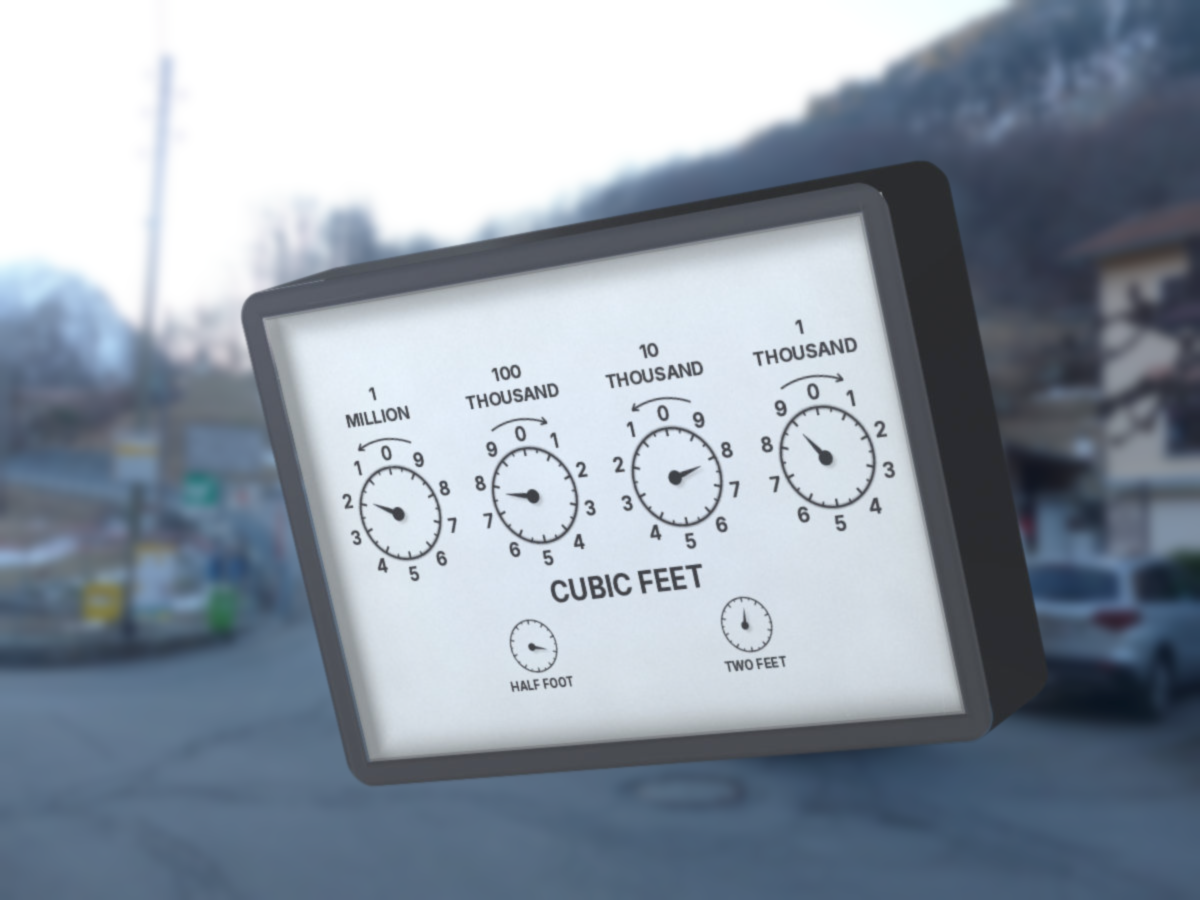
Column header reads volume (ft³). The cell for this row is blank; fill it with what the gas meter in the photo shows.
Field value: 177900 ft³
